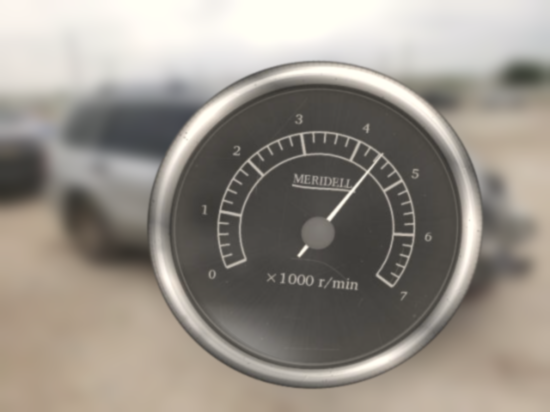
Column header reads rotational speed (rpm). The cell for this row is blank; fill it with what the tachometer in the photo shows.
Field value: 4400 rpm
